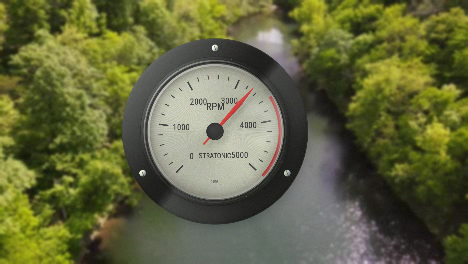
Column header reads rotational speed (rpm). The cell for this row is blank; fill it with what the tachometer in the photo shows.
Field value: 3300 rpm
